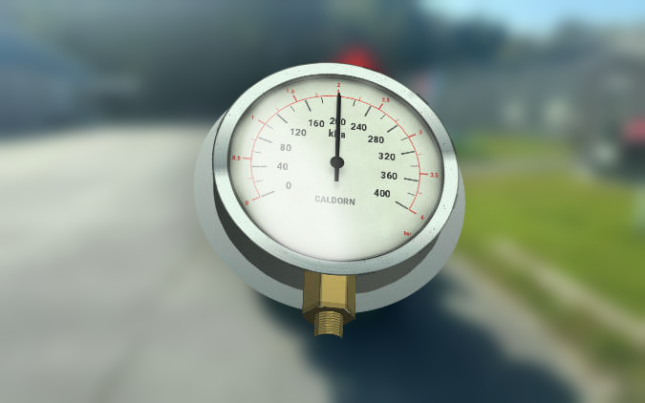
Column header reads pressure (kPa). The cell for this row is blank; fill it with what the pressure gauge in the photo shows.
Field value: 200 kPa
